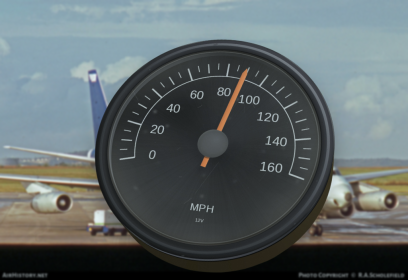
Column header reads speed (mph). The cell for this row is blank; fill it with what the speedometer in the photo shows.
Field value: 90 mph
